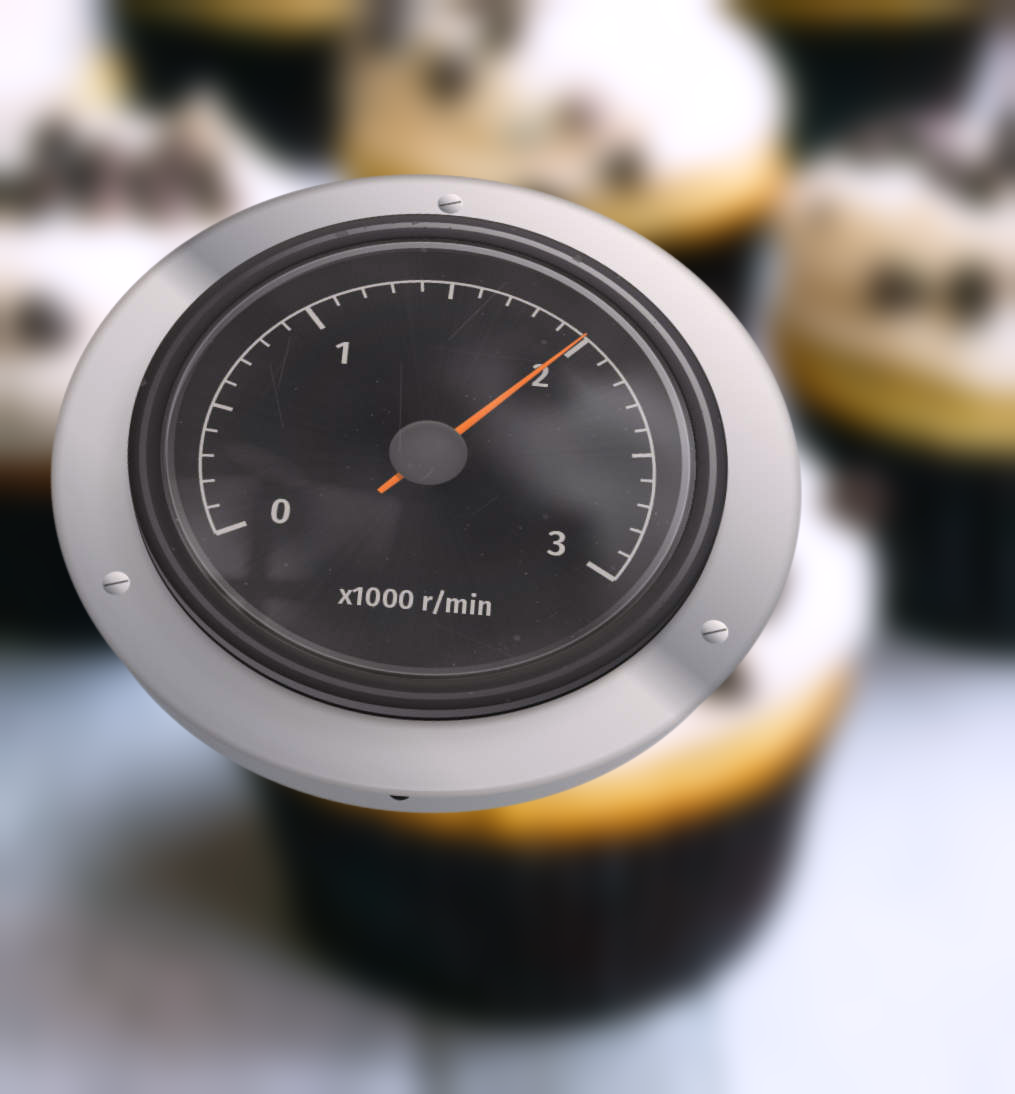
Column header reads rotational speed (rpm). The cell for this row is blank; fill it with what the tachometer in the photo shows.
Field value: 2000 rpm
